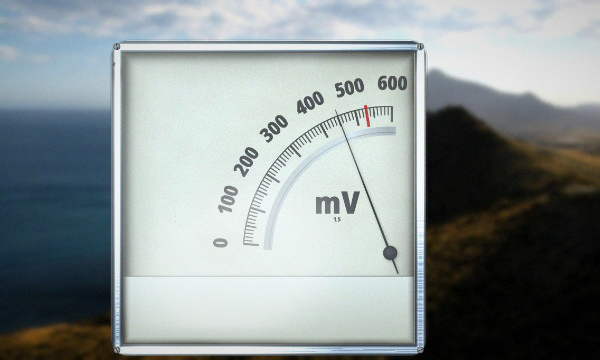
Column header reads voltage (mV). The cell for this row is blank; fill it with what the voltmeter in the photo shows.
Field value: 450 mV
